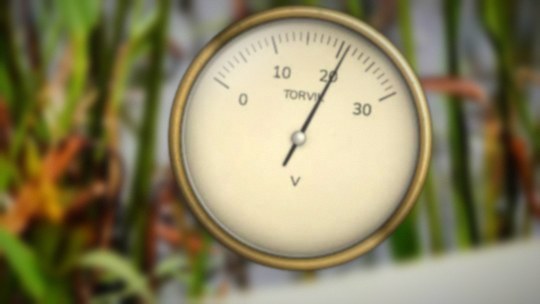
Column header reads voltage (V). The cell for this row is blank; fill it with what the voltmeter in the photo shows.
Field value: 21 V
